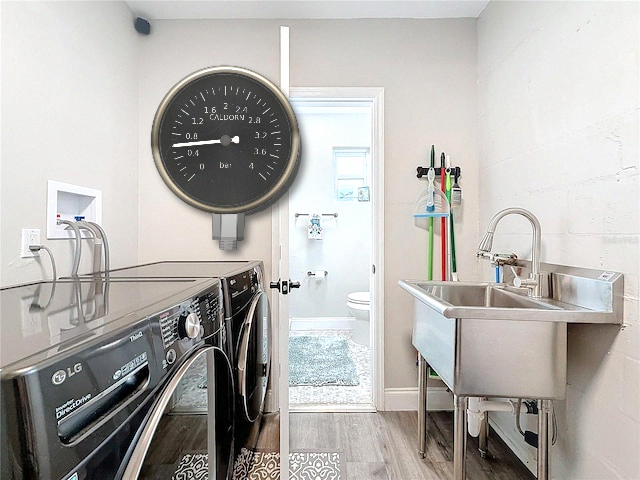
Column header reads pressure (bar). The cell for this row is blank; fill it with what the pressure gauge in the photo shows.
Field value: 0.6 bar
